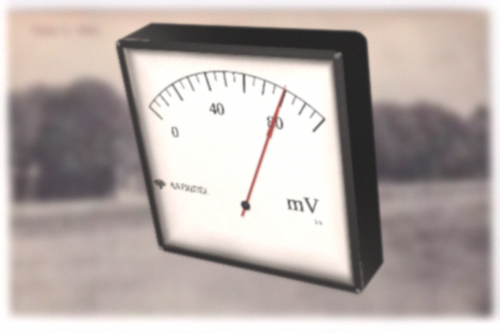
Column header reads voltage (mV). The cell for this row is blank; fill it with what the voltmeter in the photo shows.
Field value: 80 mV
